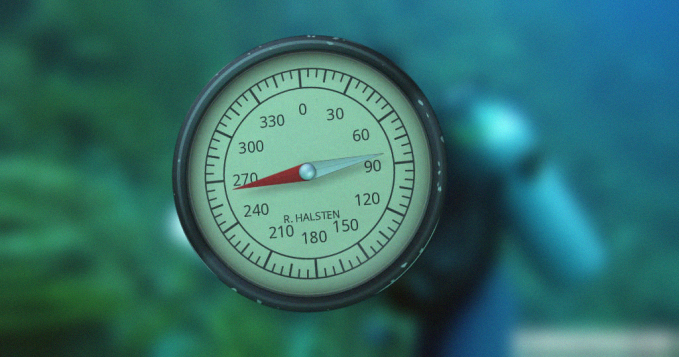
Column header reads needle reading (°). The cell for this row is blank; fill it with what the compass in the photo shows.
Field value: 262.5 °
